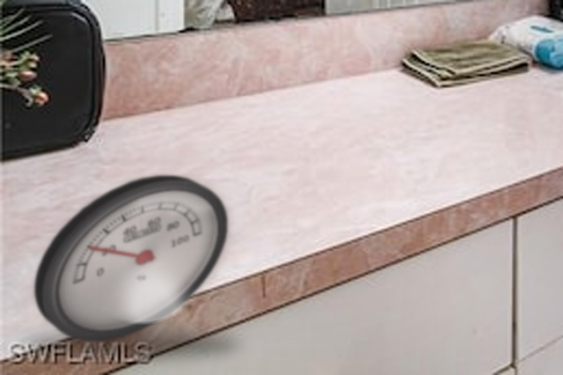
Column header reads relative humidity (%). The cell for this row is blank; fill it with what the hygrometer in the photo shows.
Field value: 20 %
